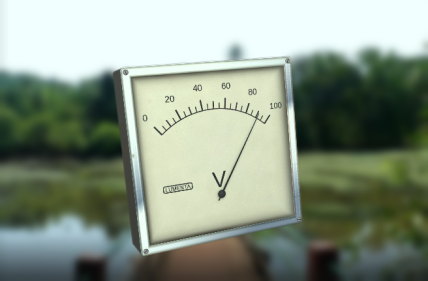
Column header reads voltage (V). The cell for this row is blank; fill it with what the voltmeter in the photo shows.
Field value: 90 V
